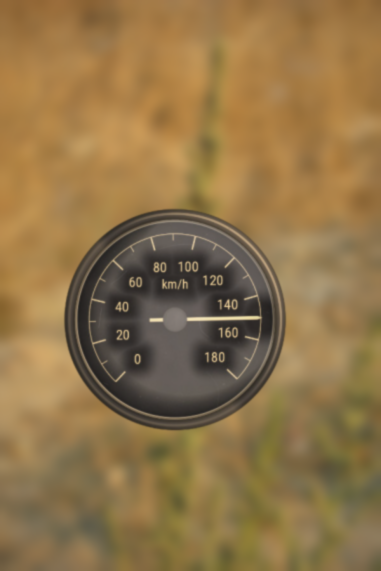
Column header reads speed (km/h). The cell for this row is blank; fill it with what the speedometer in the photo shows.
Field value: 150 km/h
